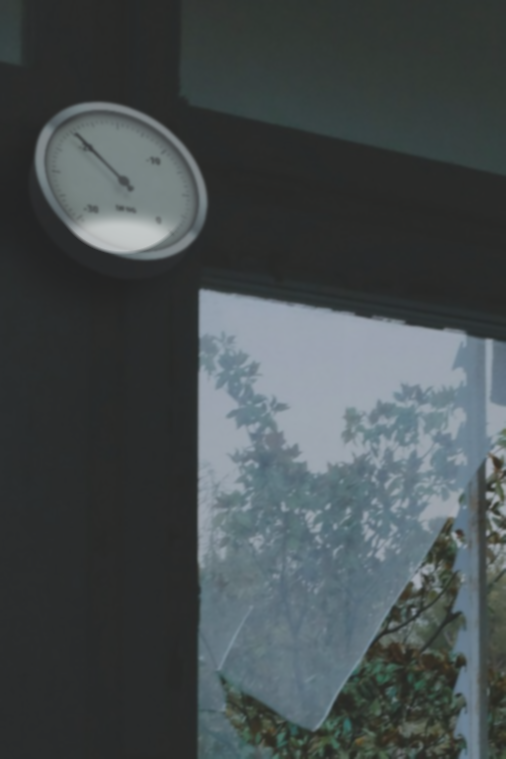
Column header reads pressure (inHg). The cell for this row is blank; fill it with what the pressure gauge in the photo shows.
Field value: -20 inHg
